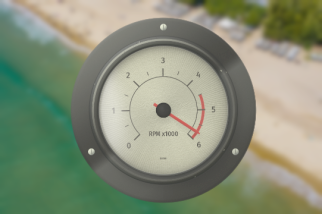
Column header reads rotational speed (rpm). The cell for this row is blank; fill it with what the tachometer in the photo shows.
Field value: 5750 rpm
